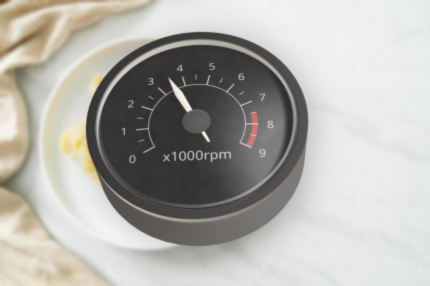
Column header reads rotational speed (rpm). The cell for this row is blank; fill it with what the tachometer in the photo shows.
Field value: 3500 rpm
